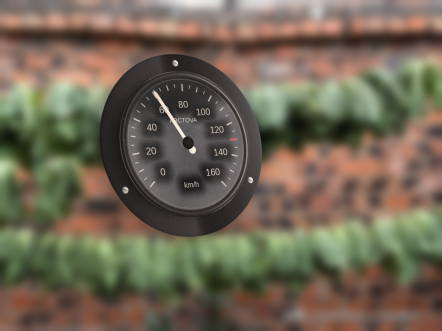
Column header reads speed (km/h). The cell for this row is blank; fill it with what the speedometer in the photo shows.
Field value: 60 km/h
